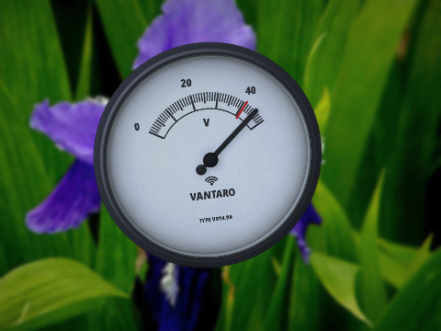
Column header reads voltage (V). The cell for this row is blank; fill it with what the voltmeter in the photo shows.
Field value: 45 V
